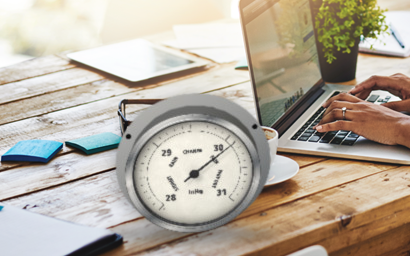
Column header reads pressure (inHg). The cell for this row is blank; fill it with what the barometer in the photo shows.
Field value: 30.1 inHg
